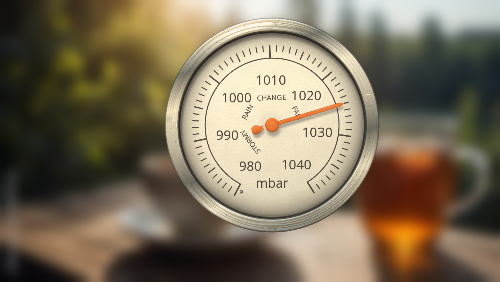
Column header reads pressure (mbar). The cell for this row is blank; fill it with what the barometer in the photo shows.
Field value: 1025 mbar
